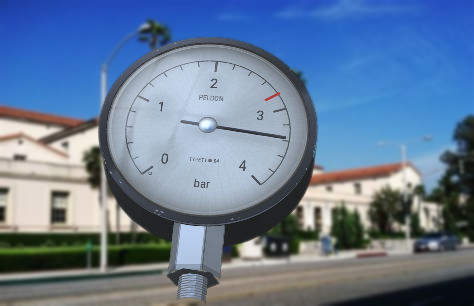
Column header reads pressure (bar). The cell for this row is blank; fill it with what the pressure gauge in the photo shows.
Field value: 3.4 bar
